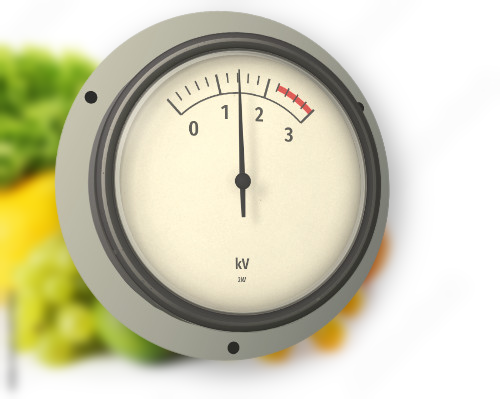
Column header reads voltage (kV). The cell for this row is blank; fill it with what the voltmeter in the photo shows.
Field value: 1.4 kV
